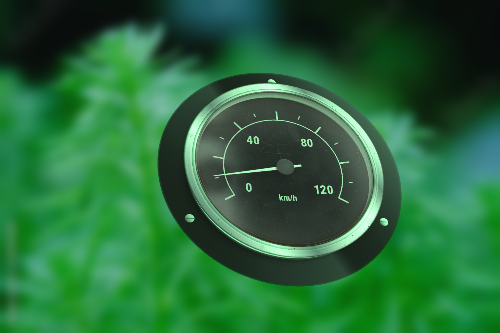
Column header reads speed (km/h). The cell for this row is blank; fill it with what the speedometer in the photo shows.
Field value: 10 km/h
